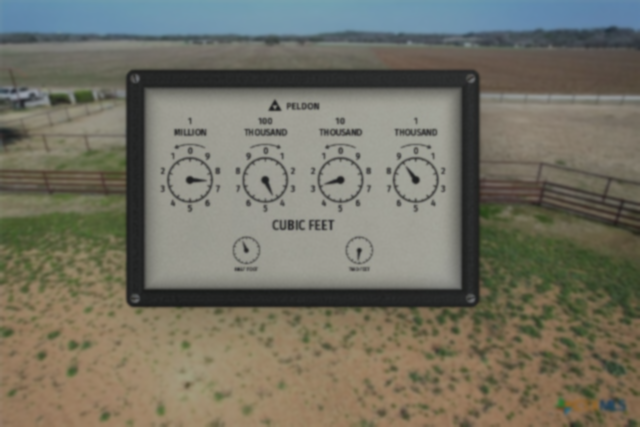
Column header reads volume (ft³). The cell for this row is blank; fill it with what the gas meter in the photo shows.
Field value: 742900 ft³
